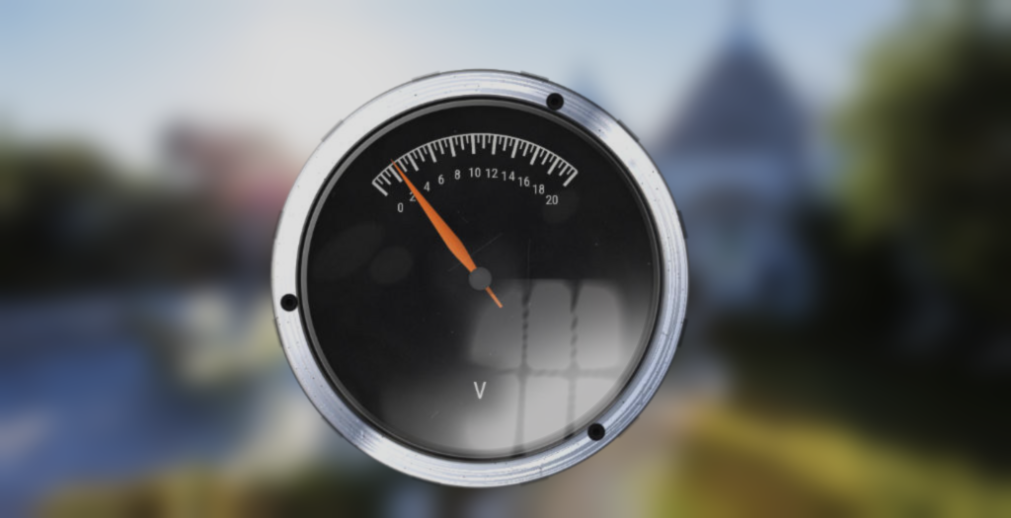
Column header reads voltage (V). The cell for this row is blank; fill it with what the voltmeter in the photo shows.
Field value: 2.5 V
